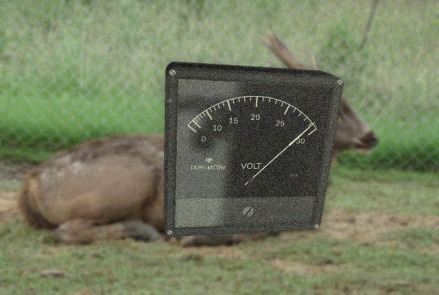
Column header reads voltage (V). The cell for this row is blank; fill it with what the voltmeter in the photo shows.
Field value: 29 V
